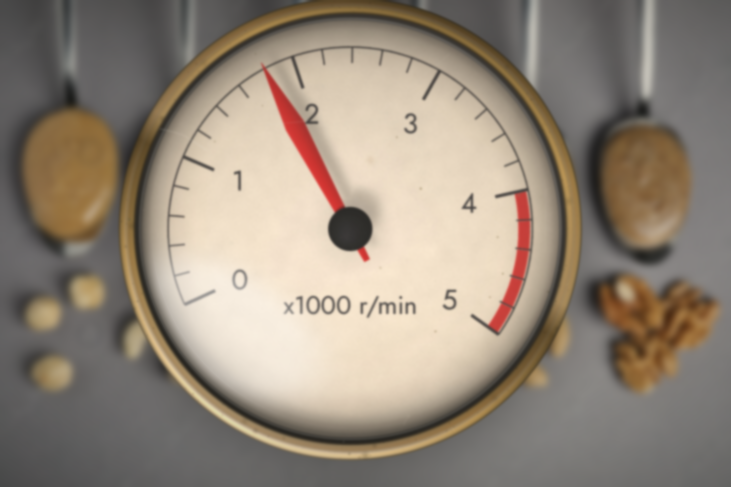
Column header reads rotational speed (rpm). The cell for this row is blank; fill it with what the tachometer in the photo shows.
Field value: 1800 rpm
